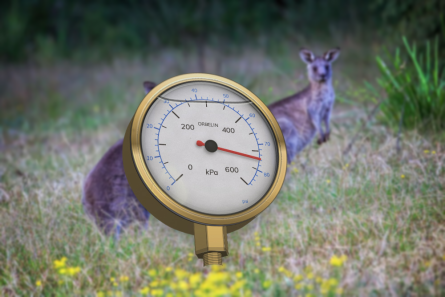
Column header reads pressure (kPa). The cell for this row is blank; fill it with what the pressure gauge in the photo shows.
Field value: 525 kPa
